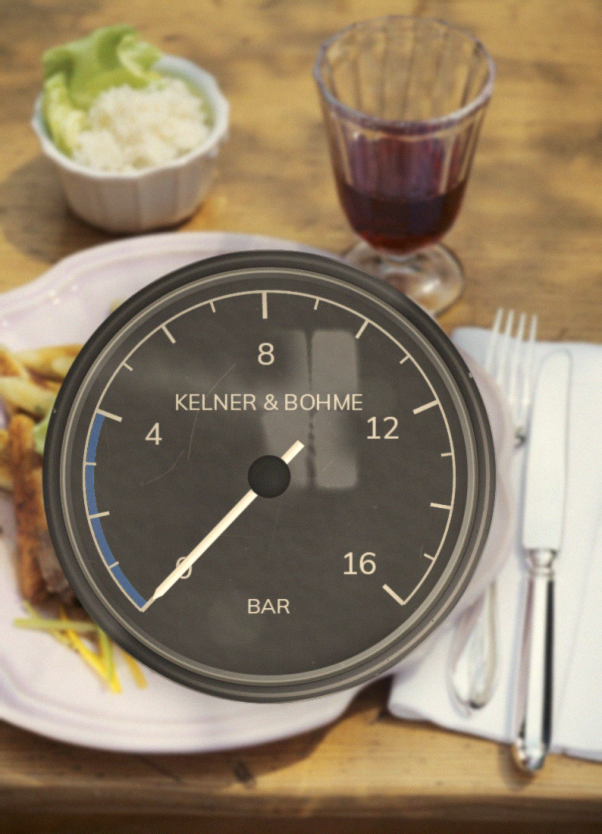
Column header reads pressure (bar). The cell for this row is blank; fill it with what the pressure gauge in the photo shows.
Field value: 0 bar
